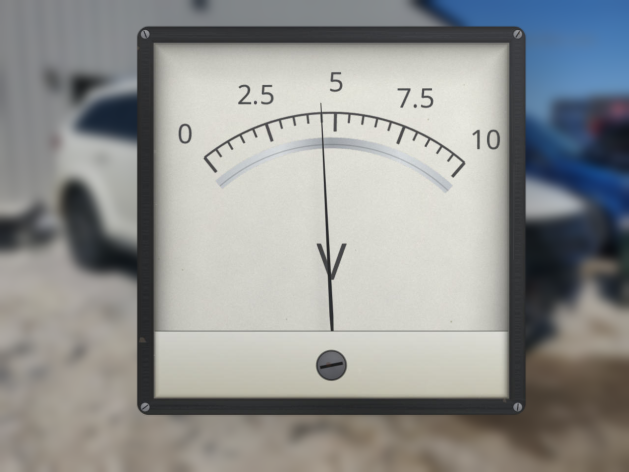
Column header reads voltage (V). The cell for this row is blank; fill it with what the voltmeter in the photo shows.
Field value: 4.5 V
